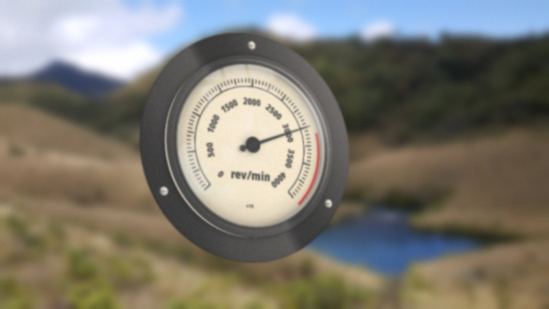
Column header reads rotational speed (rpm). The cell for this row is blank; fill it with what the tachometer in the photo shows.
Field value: 3000 rpm
